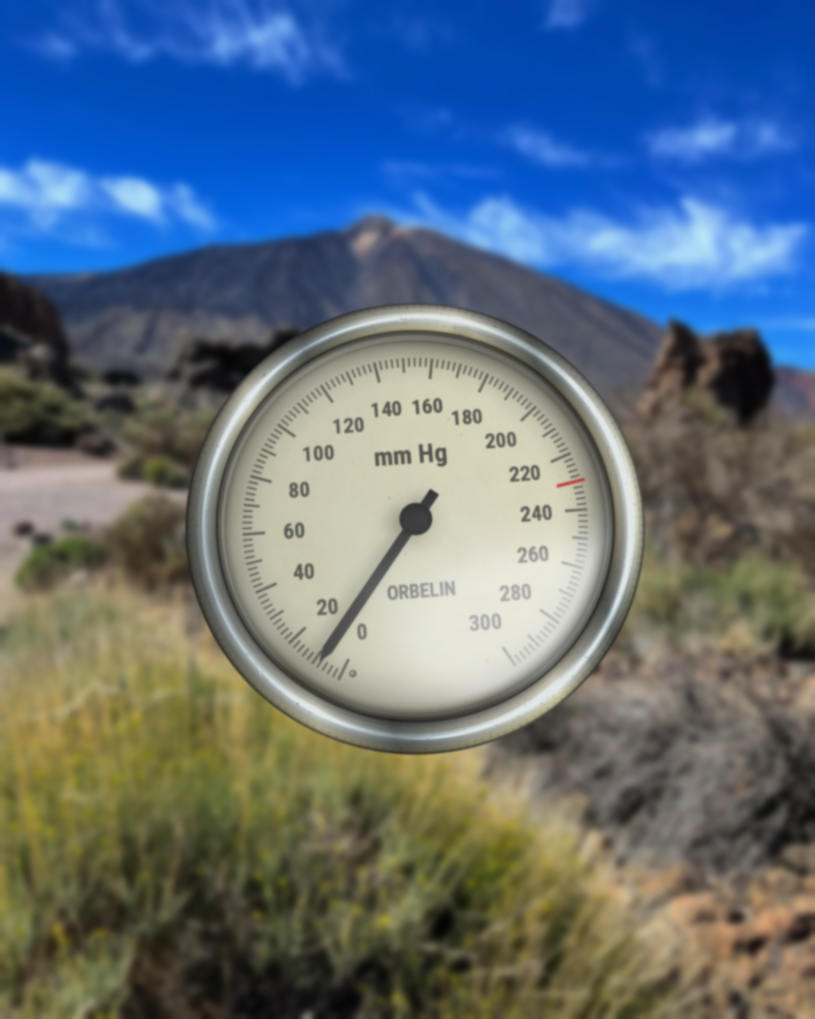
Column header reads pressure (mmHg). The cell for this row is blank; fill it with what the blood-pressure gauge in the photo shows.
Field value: 8 mmHg
